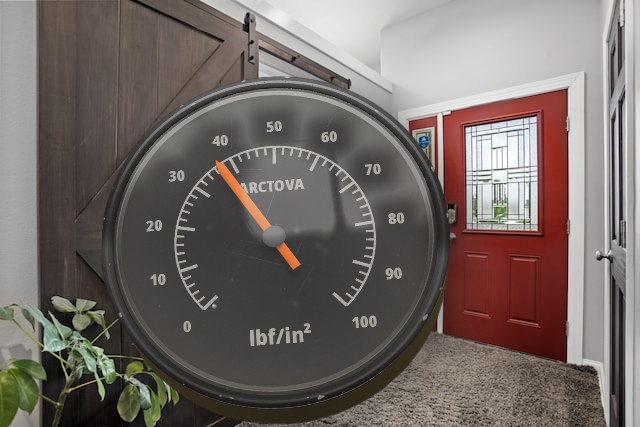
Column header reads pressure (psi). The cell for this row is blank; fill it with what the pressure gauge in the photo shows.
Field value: 37 psi
